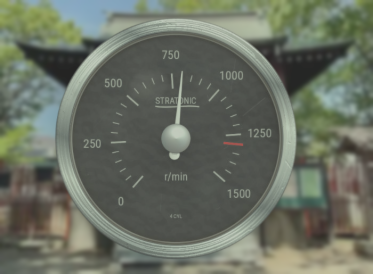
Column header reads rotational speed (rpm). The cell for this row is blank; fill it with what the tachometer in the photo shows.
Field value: 800 rpm
